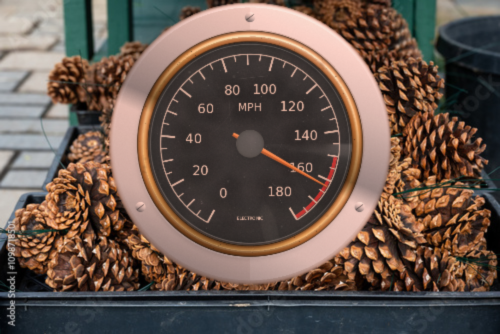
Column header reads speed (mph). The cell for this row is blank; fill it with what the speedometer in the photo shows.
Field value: 162.5 mph
